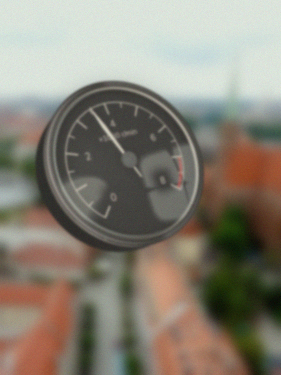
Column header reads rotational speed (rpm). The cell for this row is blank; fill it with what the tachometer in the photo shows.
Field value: 3500 rpm
